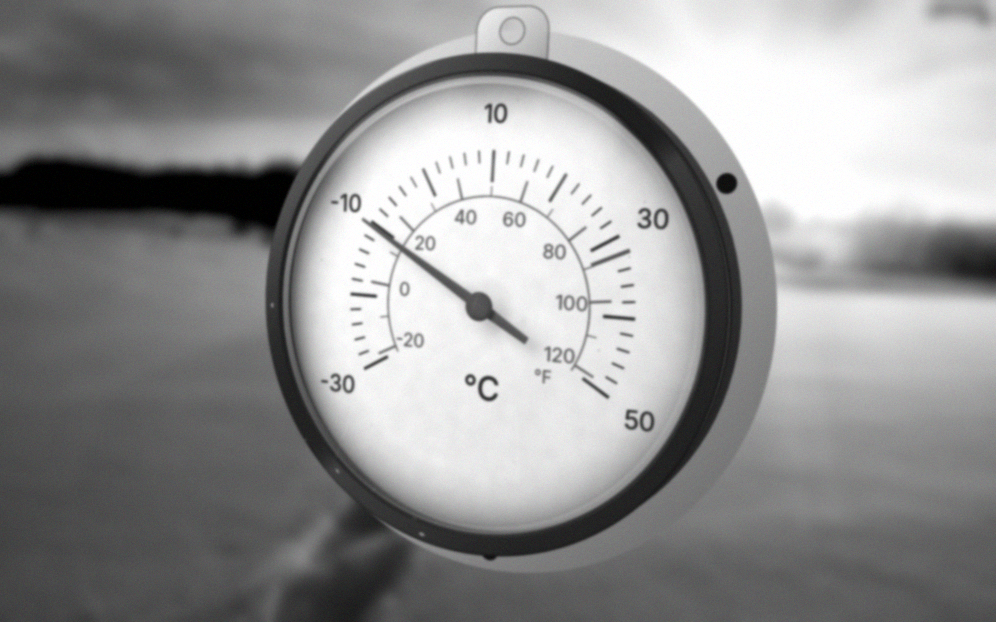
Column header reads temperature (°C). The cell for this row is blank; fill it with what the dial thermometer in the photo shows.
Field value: -10 °C
